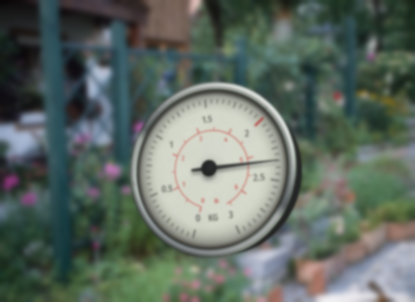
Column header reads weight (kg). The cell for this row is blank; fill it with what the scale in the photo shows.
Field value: 2.35 kg
